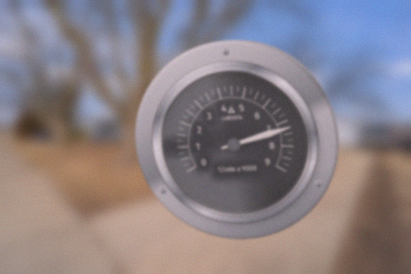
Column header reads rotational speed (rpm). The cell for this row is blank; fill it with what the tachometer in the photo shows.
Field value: 7250 rpm
